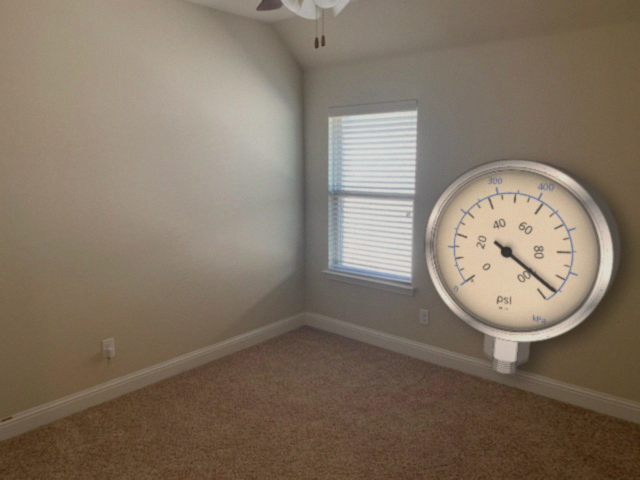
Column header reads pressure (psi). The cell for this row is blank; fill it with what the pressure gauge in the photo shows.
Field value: 95 psi
